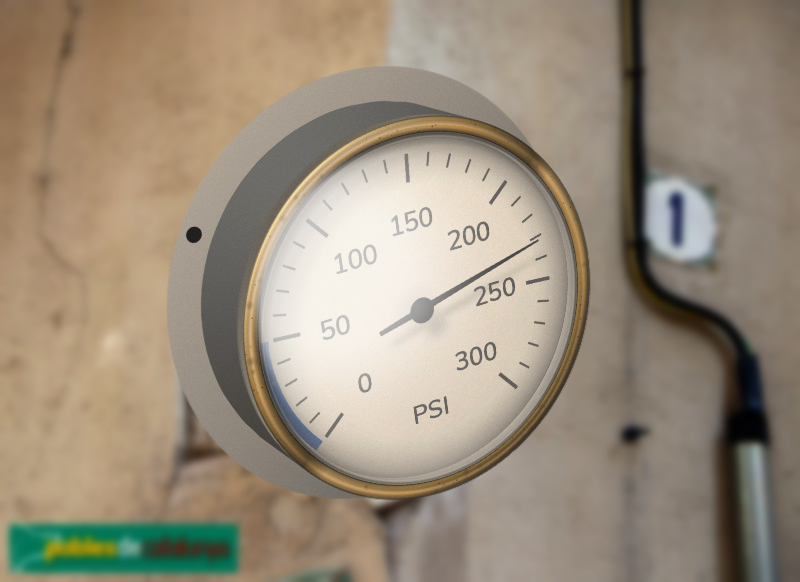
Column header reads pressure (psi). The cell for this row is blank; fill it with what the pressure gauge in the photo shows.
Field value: 230 psi
